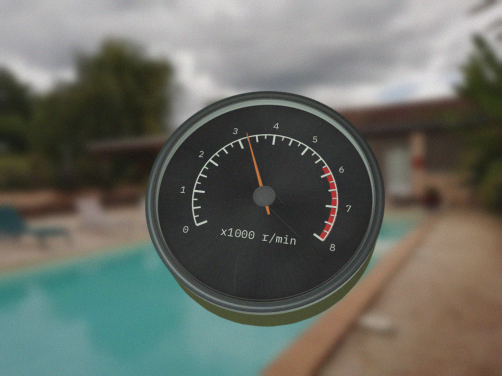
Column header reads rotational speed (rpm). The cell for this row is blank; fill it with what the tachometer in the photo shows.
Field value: 3250 rpm
